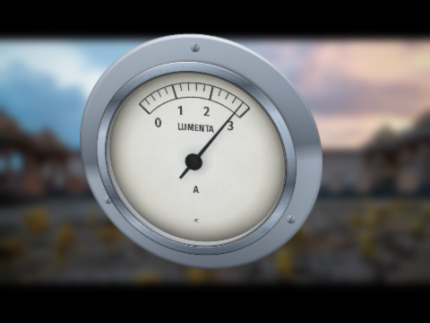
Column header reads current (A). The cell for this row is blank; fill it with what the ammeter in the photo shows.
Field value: 2.8 A
